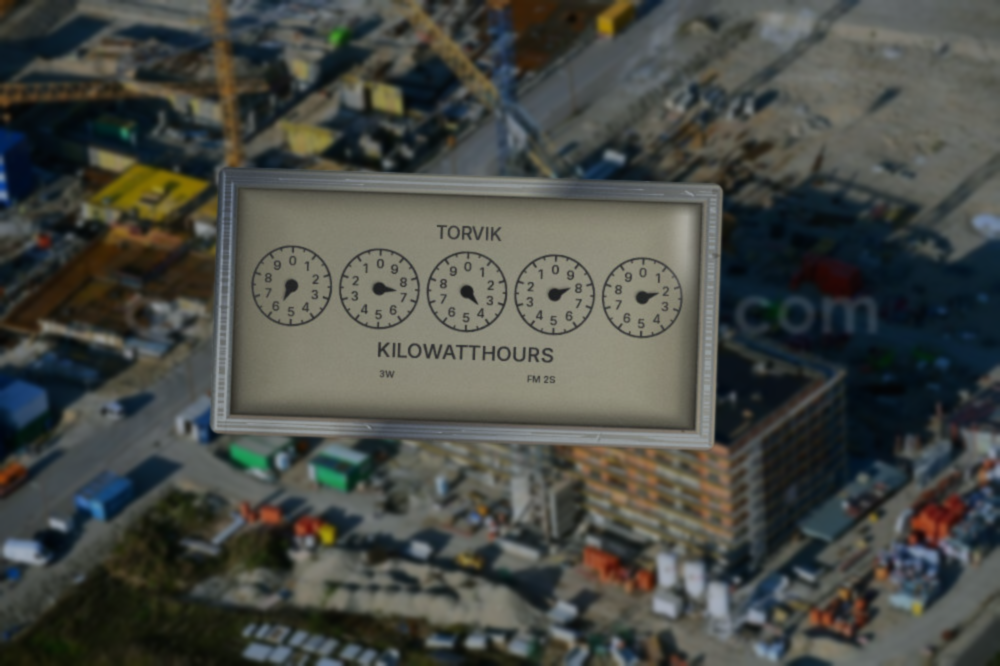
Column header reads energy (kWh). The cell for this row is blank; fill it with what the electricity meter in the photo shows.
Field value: 57382 kWh
